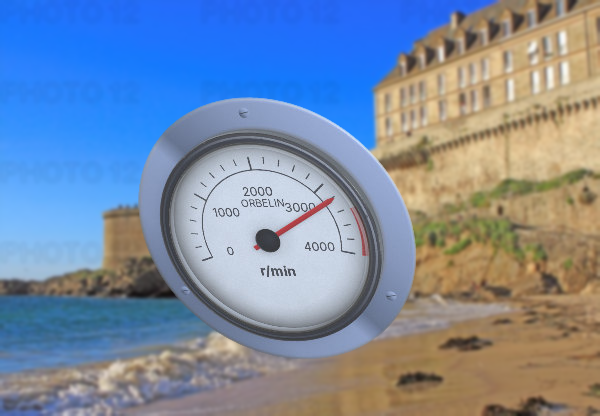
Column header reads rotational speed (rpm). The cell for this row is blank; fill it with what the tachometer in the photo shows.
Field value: 3200 rpm
